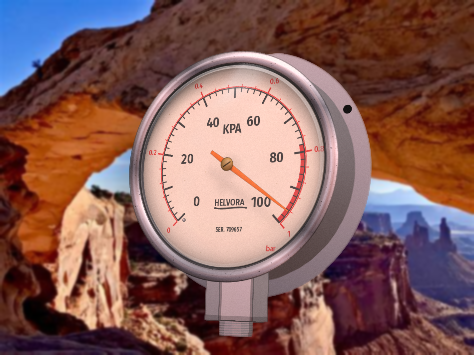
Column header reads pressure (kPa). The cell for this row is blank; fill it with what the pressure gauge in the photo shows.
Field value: 96 kPa
